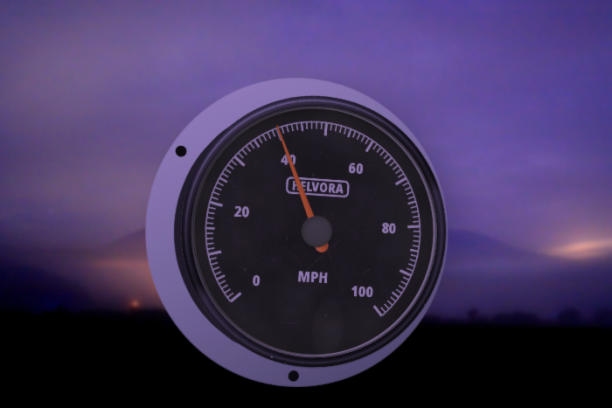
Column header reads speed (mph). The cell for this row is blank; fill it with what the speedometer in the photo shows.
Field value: 40 mph
